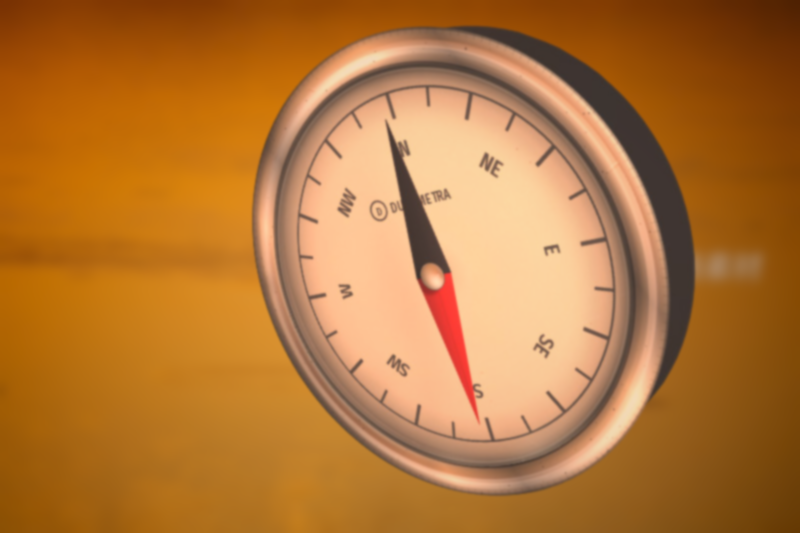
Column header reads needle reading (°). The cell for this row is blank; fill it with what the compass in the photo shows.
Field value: 180 °
